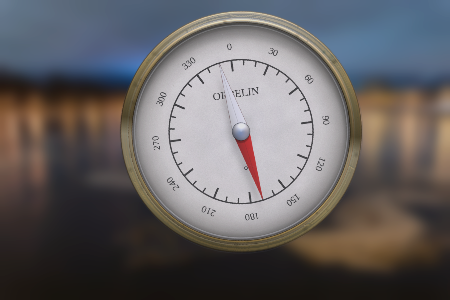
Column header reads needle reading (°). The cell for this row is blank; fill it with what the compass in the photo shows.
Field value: 170 °
